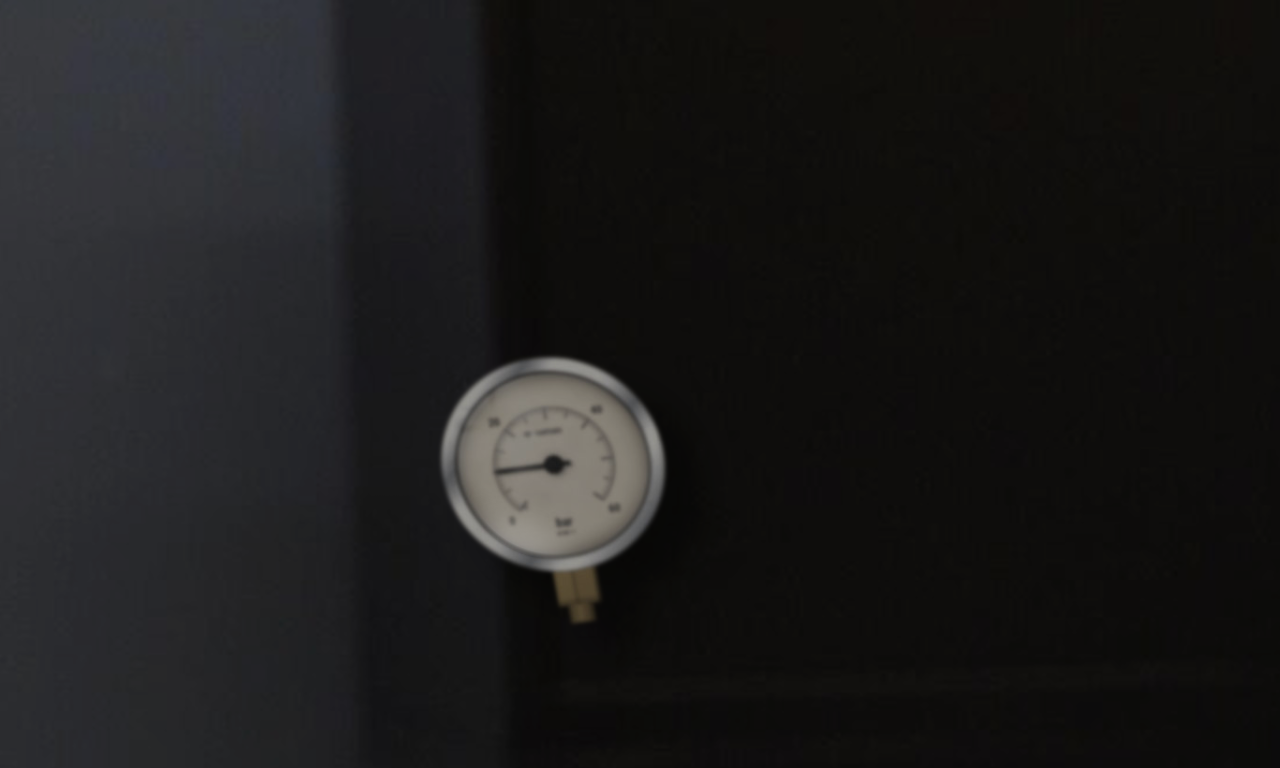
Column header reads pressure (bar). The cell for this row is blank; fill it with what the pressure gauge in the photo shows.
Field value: 10 bar
